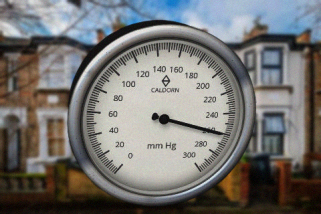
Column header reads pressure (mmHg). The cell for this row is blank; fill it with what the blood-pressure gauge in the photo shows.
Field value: 260 mmHg
